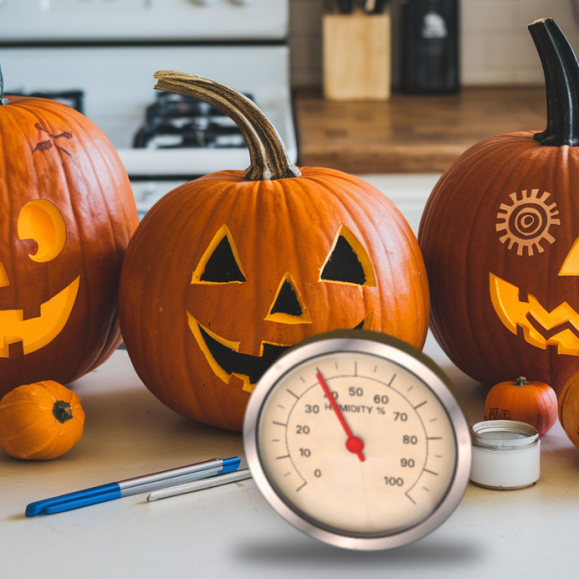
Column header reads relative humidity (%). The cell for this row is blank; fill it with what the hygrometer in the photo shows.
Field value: 40 %
